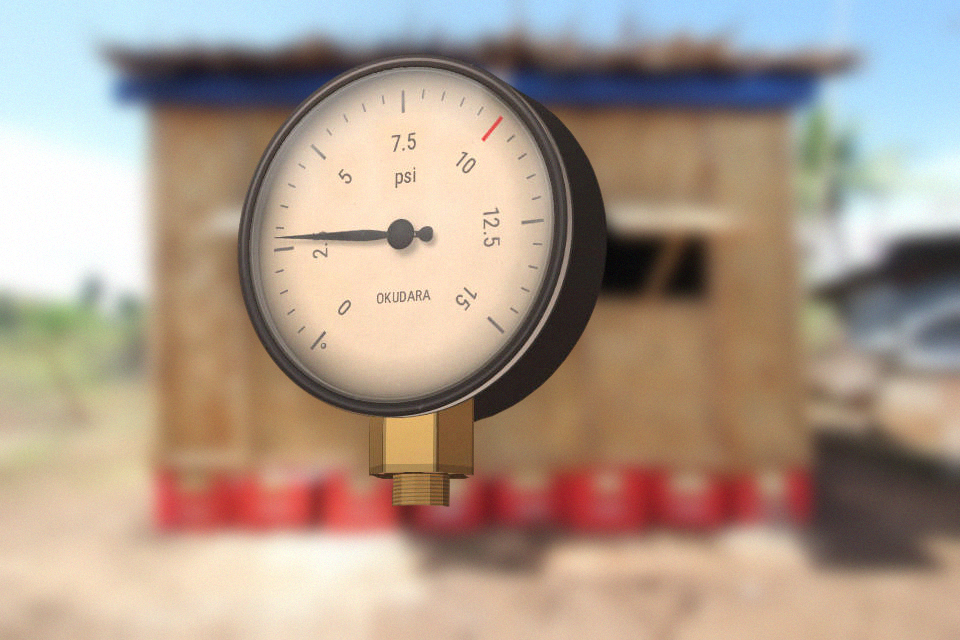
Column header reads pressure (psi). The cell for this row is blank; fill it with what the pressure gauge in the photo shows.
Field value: 2.75 psi
